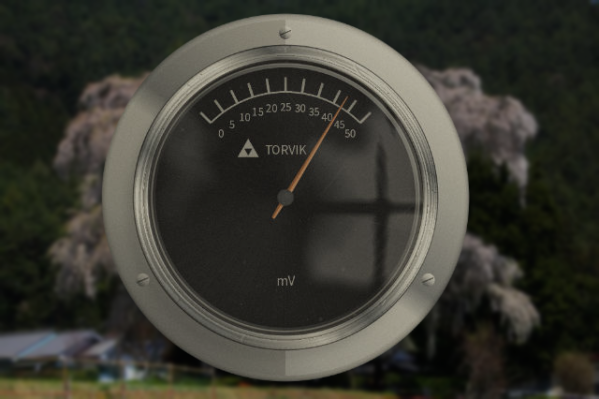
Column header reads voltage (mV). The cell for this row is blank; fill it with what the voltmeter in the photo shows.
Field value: 42.5 mV
